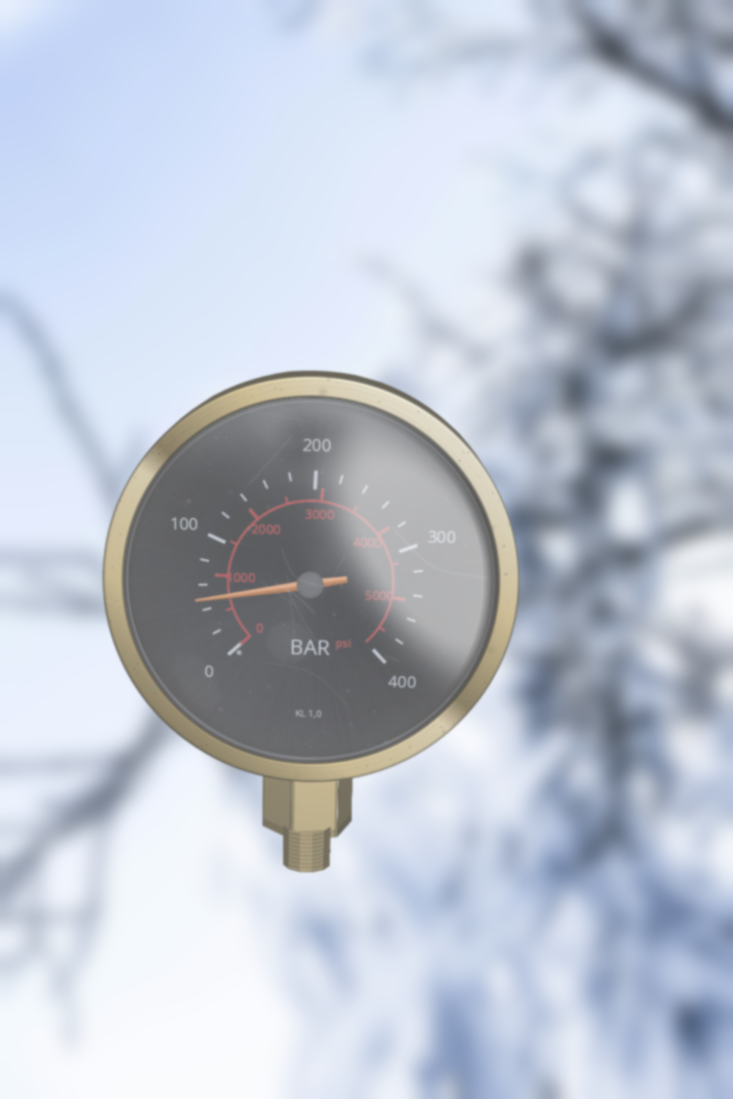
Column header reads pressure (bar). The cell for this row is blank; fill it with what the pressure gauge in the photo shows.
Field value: 50 bar
